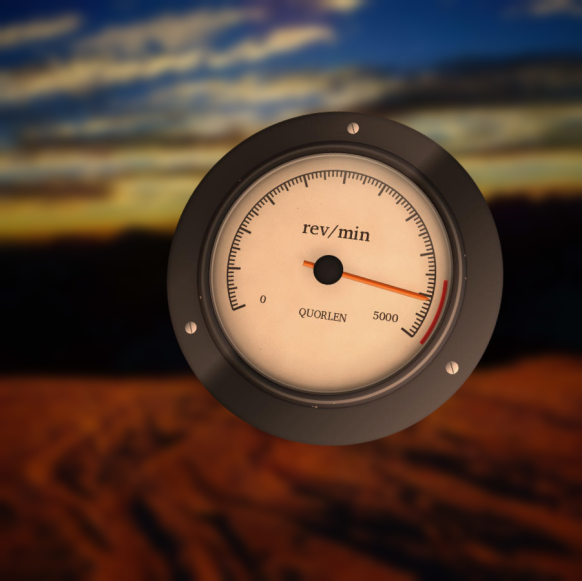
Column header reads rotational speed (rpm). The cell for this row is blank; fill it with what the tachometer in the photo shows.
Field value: 4550 rpm
